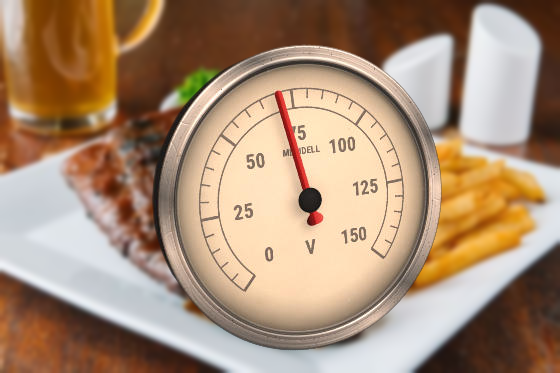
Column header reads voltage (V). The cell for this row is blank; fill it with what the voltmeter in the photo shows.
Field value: 70 V
